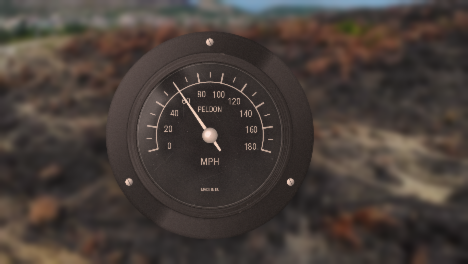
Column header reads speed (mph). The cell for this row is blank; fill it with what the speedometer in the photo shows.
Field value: 60 mph
